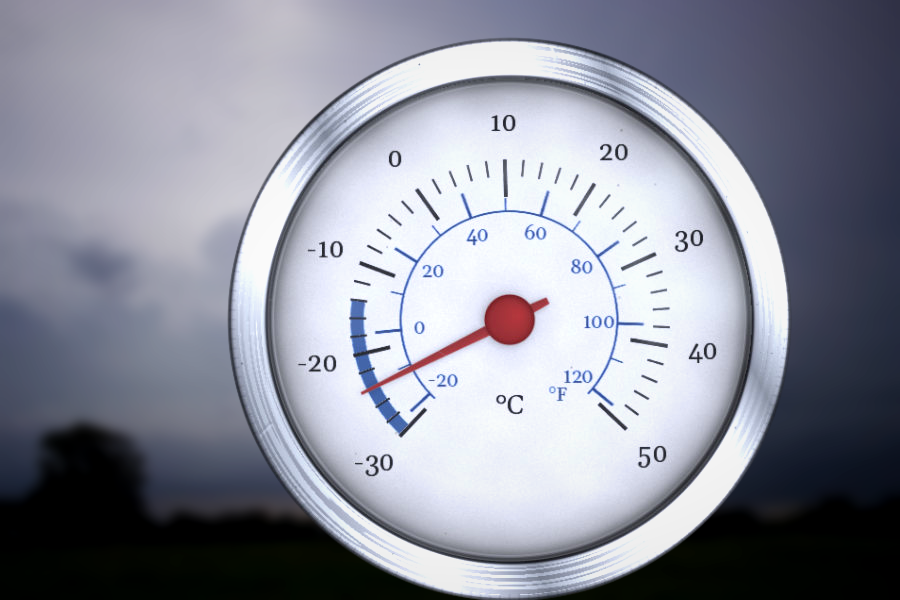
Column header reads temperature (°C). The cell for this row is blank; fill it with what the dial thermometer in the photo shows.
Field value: -24 °C
